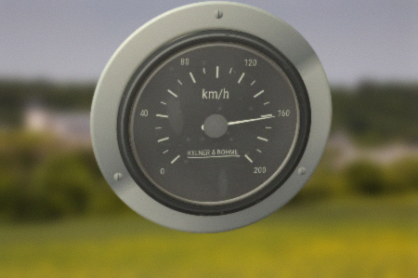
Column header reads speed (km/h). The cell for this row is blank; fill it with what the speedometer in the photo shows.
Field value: 160 km/h
